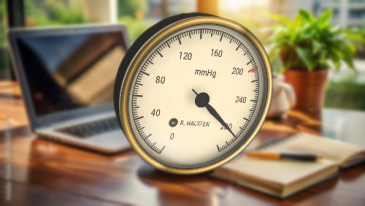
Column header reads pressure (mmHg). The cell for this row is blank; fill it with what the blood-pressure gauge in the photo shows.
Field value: 280 mmHg
